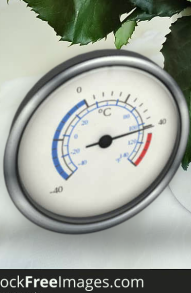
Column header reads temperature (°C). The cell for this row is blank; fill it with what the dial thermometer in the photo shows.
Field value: 40 °C
